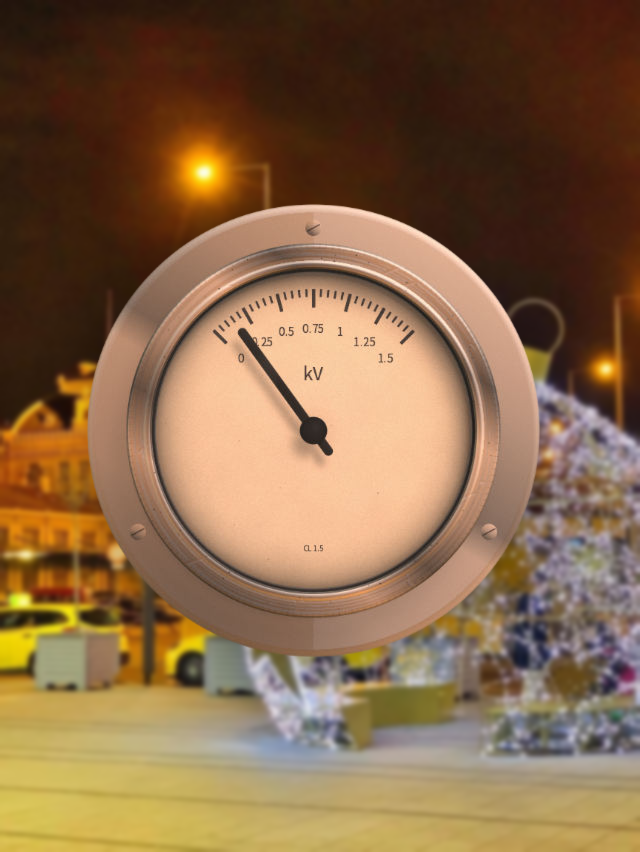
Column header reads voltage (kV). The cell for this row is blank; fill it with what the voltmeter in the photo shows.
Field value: 0.15 kV
